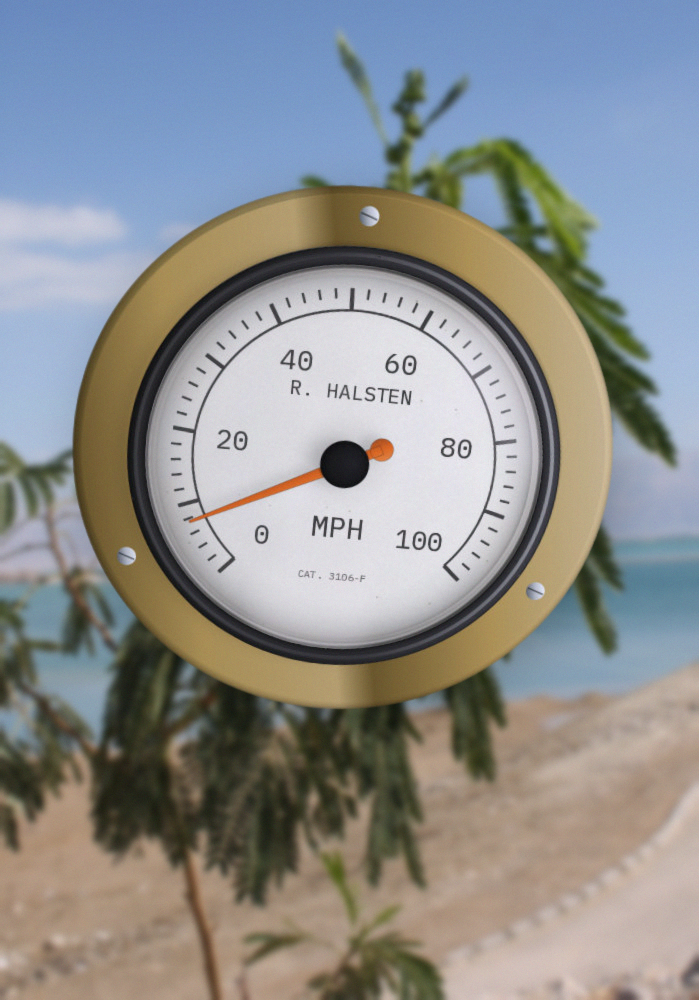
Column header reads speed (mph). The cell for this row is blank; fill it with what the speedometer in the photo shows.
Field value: 8 mph
